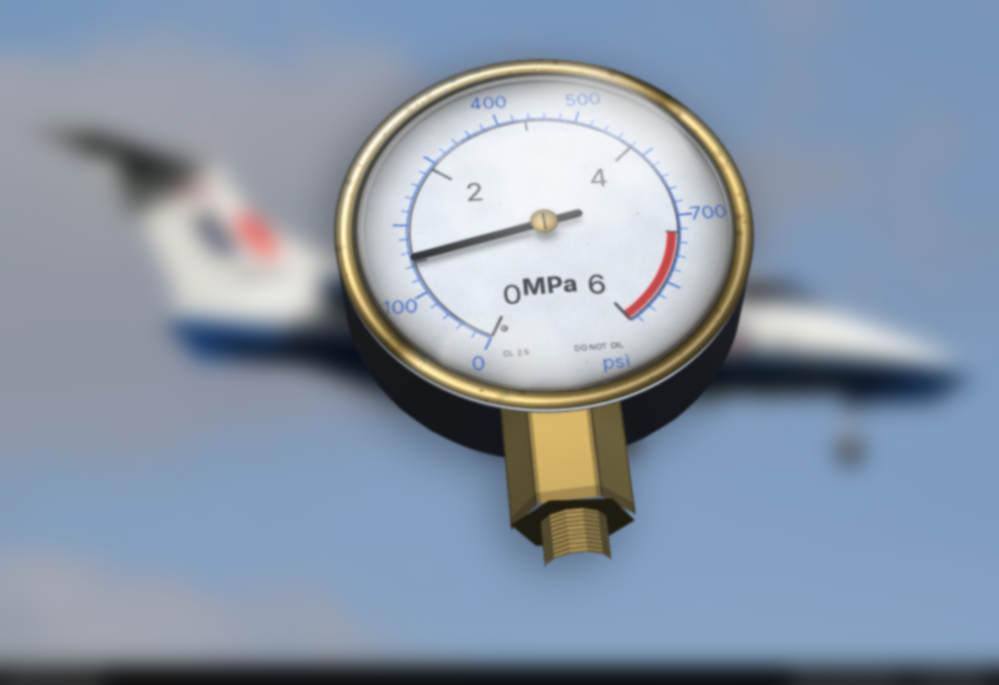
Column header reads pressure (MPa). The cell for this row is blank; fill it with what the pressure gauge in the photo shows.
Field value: 1 MPa
